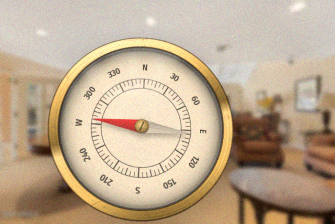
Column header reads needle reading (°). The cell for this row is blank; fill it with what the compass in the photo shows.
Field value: 275 °
